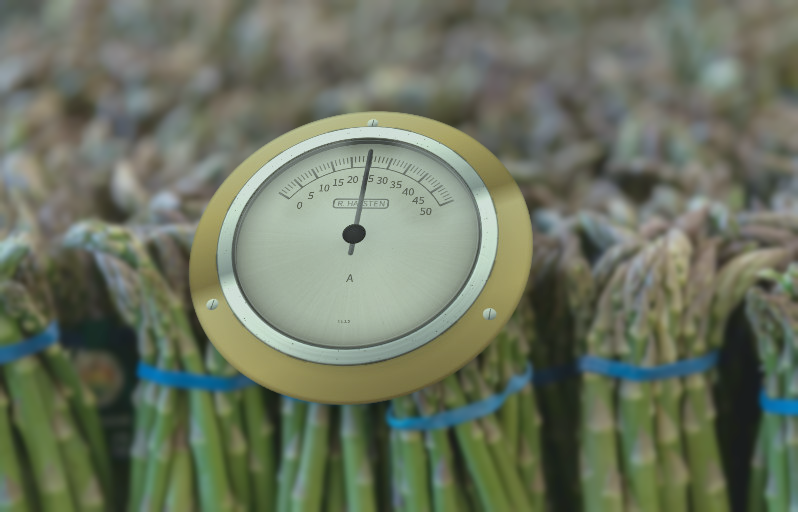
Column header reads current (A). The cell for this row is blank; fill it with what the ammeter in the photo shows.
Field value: 25 A
